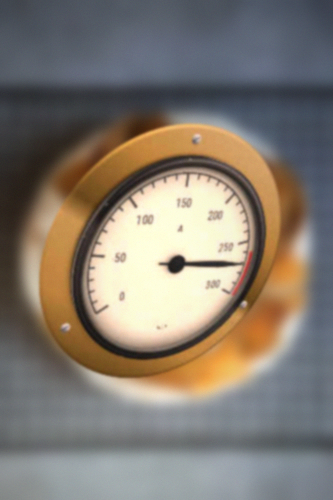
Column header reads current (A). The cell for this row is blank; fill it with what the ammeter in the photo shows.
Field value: 270 A
